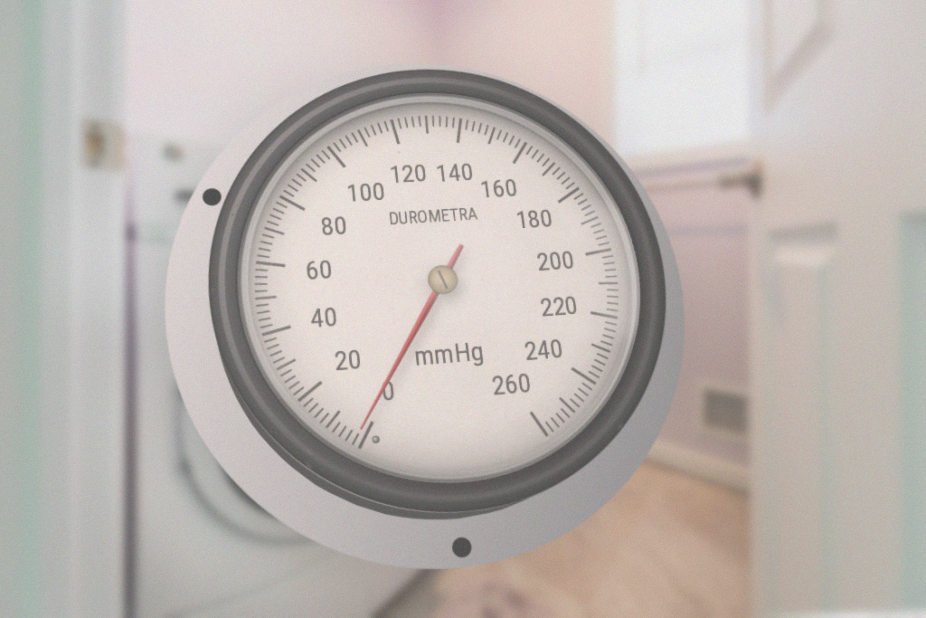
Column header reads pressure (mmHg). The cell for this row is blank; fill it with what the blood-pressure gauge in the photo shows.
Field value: 2 mmHg
